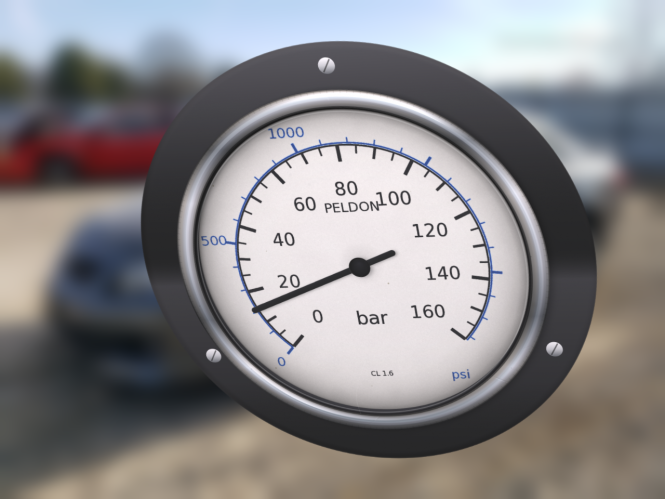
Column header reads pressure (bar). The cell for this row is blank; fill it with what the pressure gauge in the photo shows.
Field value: 15 bar
